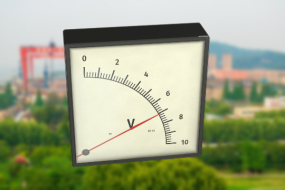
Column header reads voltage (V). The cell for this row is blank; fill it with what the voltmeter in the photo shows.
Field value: 7 V
